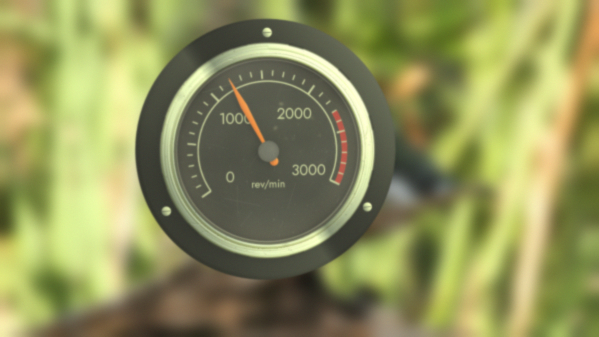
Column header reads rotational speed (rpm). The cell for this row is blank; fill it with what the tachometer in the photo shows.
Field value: 1200 rpm
